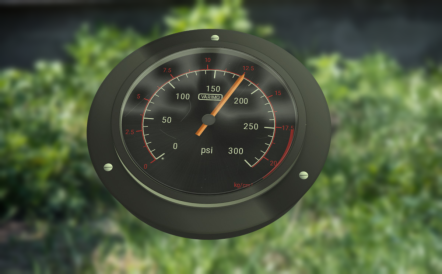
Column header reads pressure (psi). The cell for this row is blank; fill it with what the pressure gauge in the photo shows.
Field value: 180 psi
